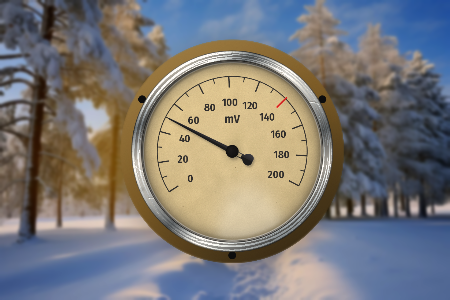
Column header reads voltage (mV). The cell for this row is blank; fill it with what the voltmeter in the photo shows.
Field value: 50 mV
